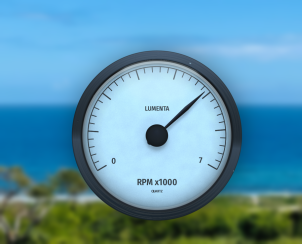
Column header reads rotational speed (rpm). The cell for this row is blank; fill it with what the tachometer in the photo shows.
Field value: 4900 rpm
